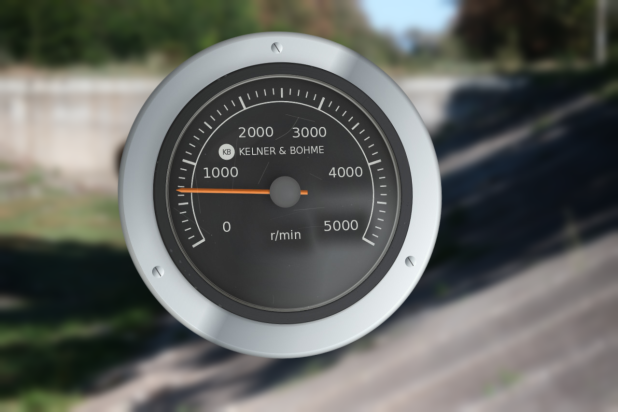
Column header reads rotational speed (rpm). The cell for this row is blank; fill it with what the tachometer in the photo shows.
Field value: 650 rpm
